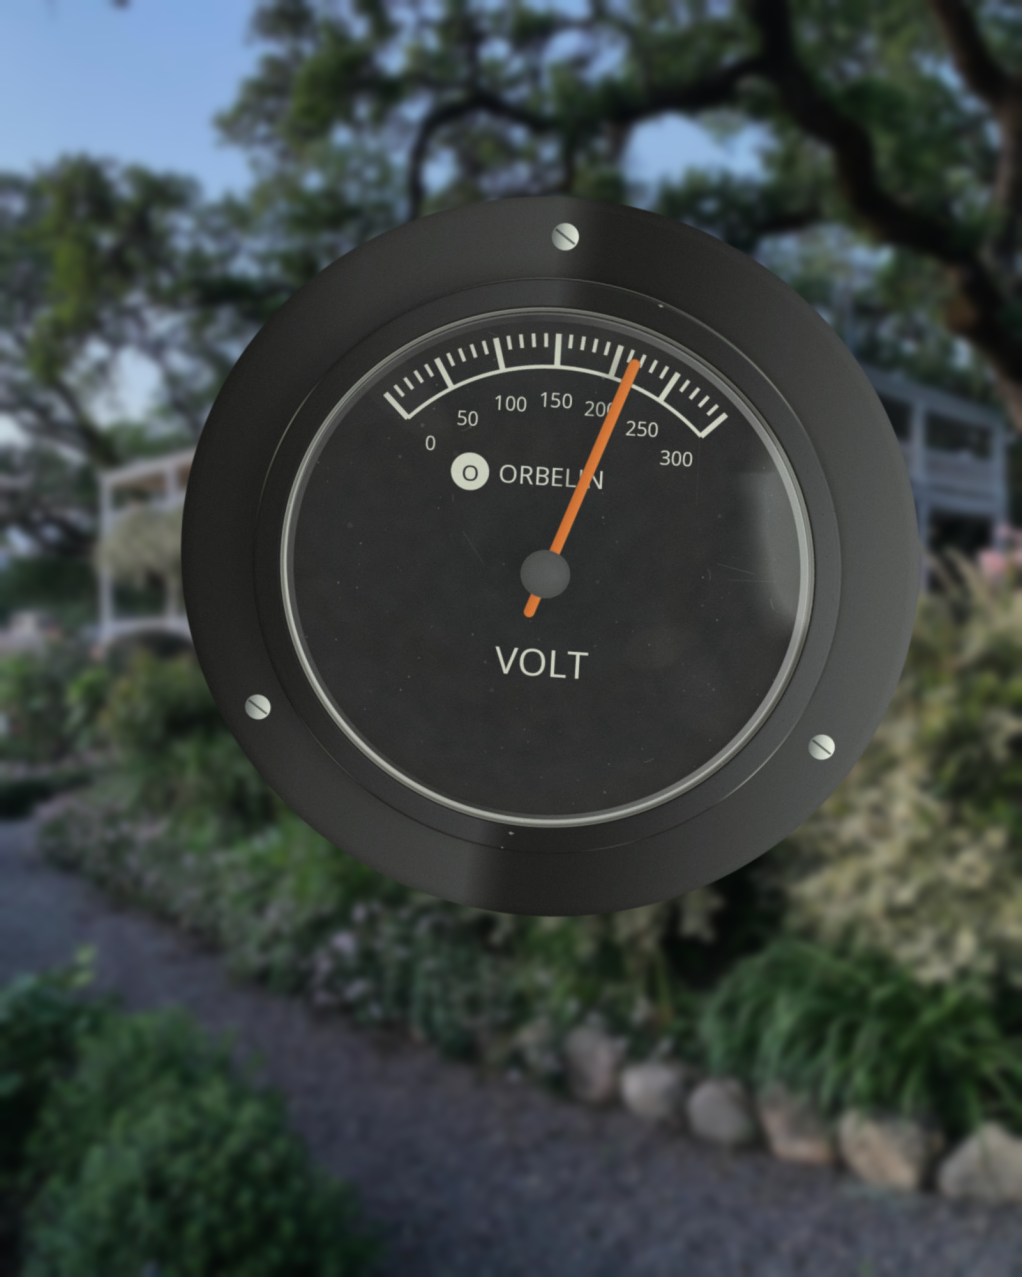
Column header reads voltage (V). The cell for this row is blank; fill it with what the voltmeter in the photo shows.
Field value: 215 V
